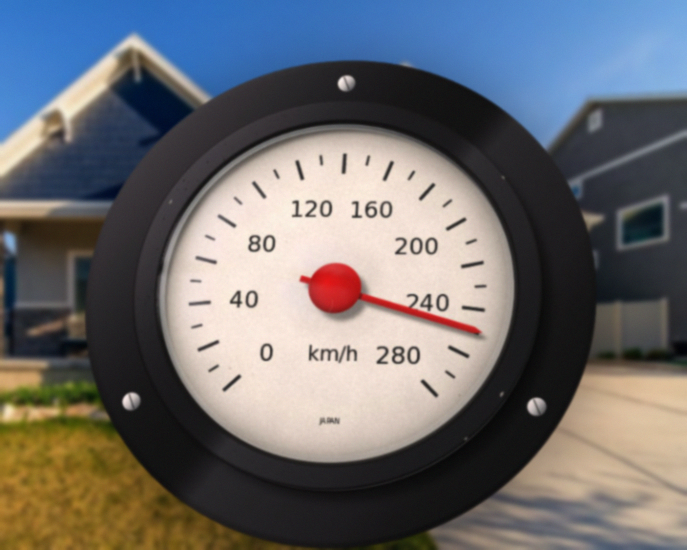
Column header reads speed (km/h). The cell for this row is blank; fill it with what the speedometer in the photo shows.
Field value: 250 km/h
